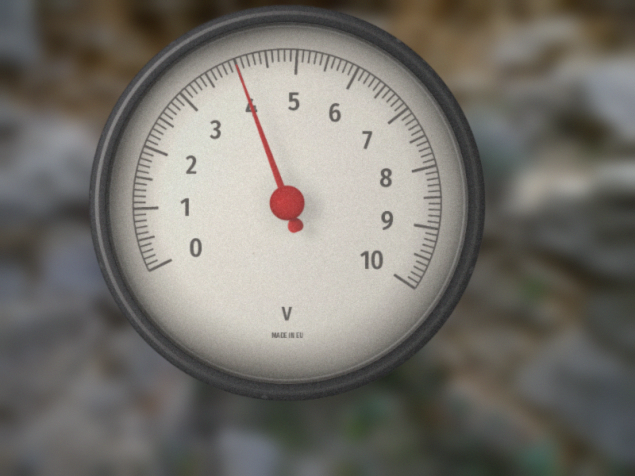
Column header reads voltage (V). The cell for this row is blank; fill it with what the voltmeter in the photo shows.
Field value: 4 V
